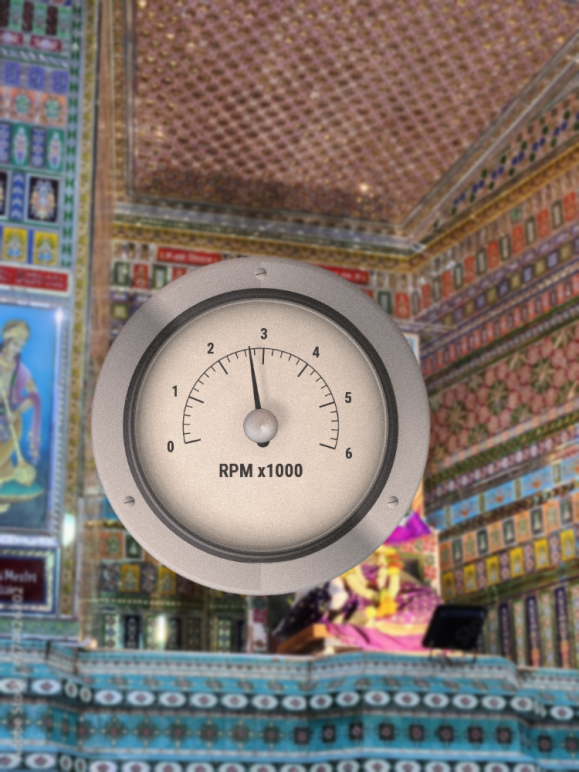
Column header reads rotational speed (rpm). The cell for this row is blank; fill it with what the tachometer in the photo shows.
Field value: 2700 rpm
